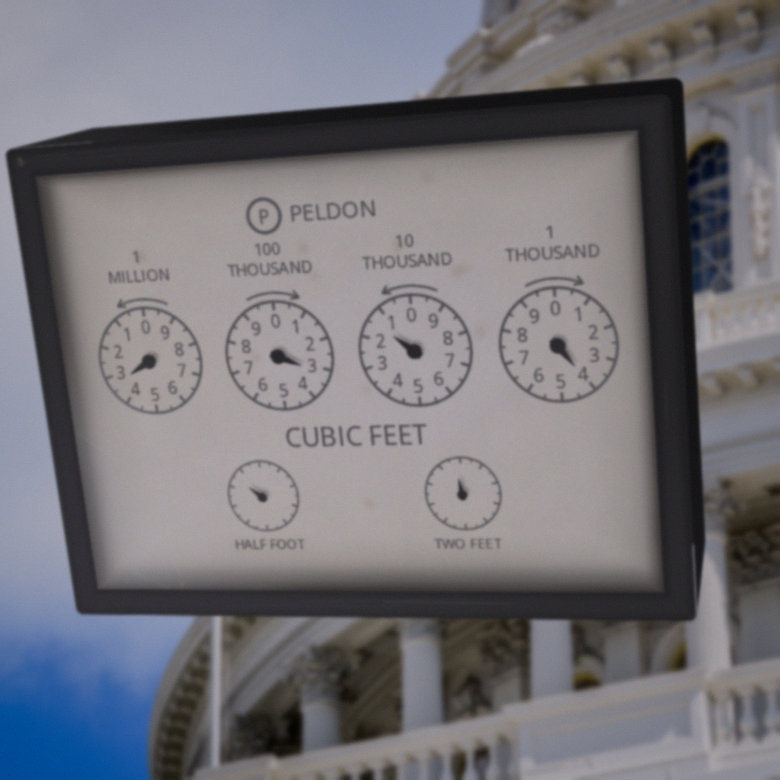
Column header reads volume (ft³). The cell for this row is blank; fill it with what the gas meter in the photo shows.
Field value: 331400 ft³
